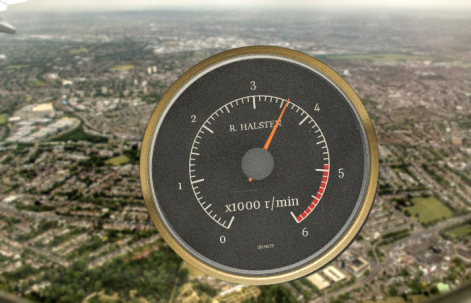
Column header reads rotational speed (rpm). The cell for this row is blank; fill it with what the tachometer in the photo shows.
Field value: 3600 rpm
